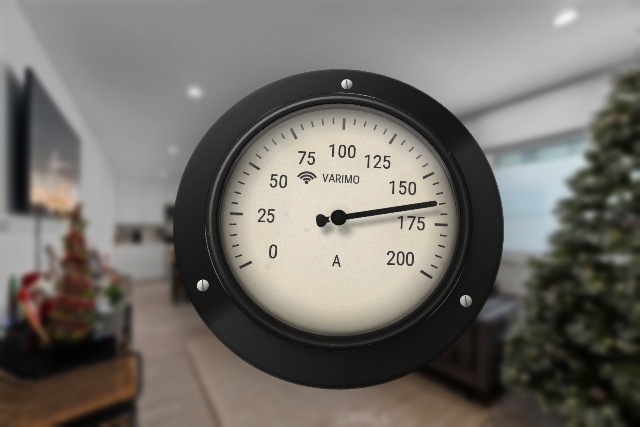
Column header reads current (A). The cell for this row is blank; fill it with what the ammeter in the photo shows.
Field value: 165 A
